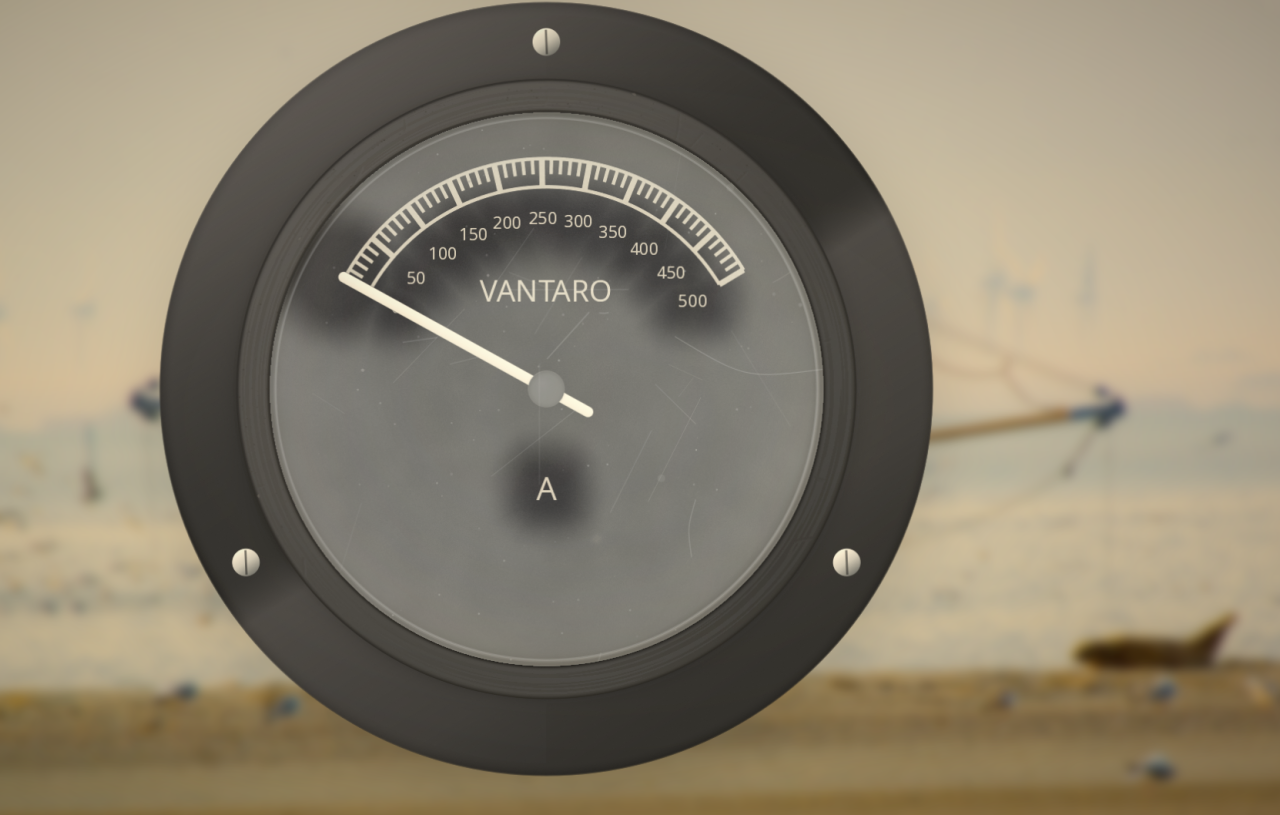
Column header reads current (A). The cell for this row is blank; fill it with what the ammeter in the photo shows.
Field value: 0 A
